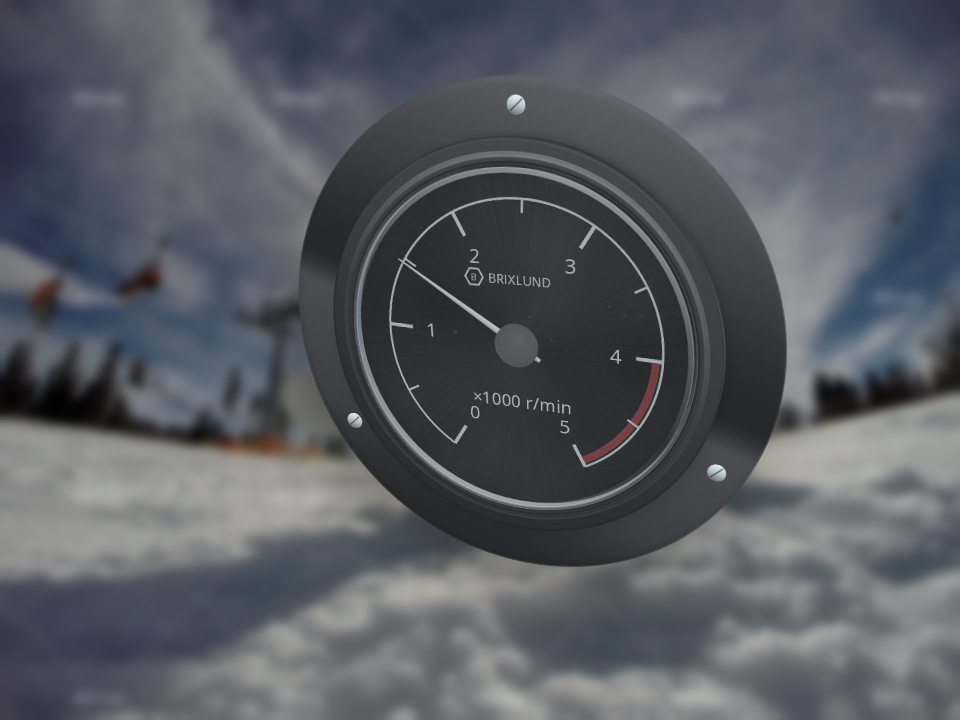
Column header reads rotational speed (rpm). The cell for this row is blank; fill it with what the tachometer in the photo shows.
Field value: 1500 rpm
